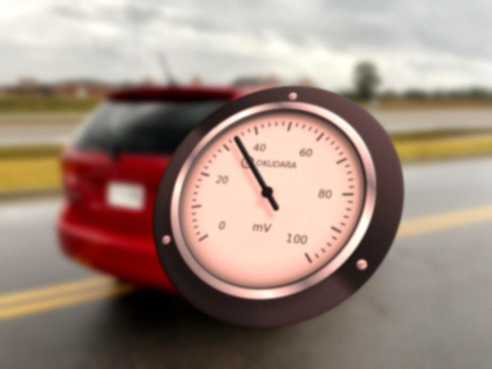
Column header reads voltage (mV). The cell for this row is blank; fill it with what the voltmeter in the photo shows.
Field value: 34 mV
